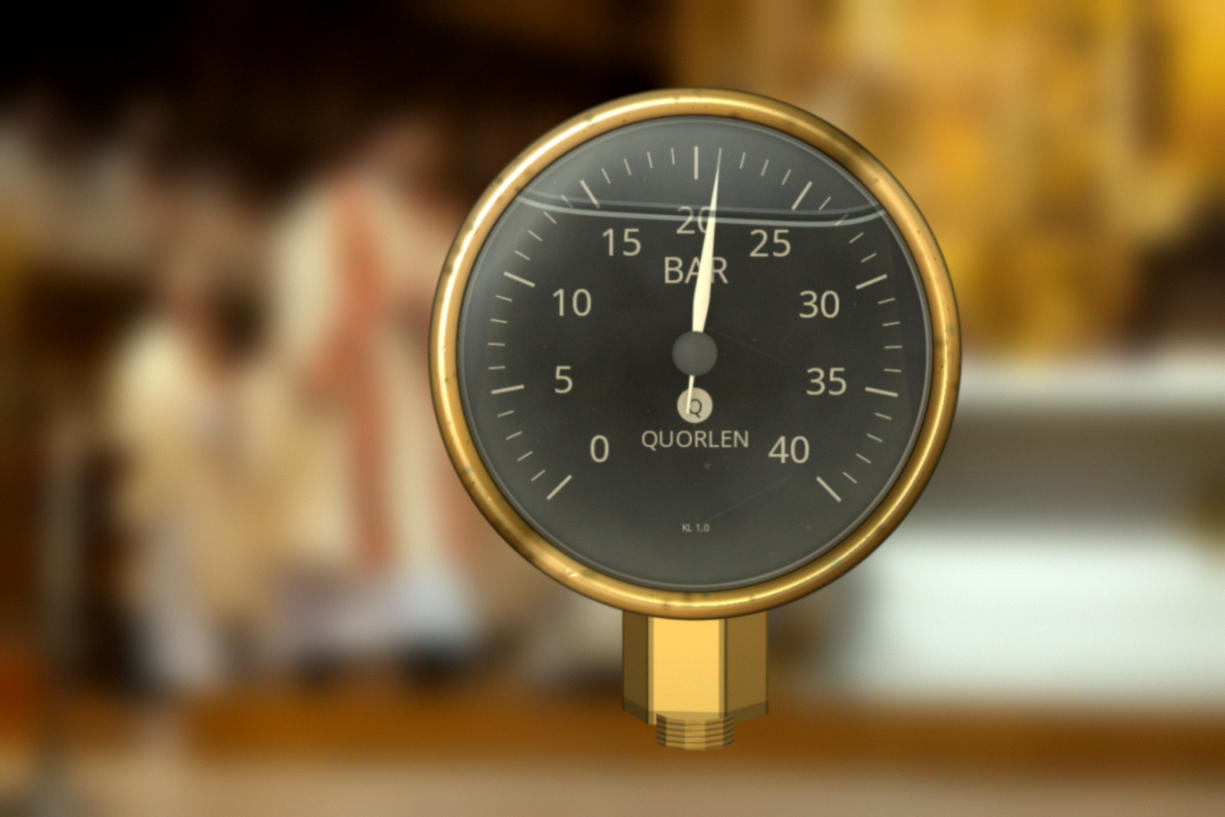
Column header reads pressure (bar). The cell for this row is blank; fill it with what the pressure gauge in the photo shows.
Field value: 21 bar
